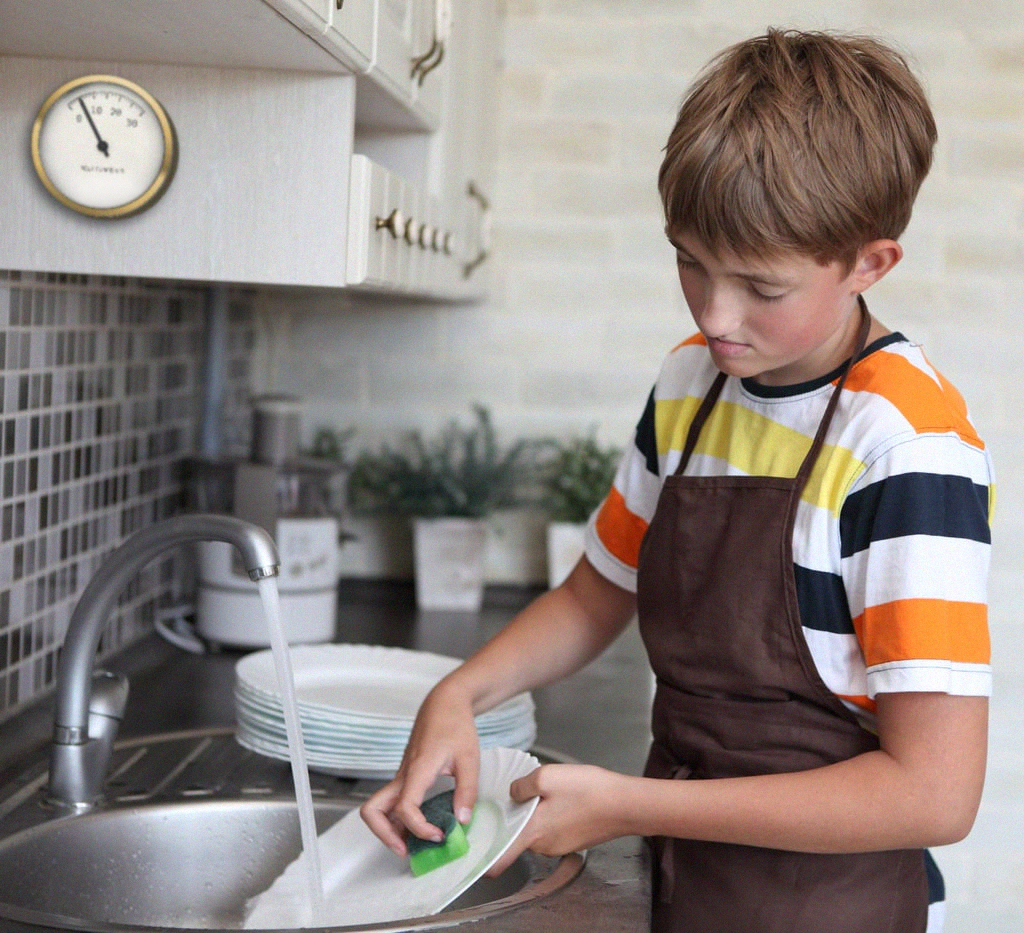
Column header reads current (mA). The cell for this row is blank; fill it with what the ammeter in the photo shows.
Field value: 5 mA
